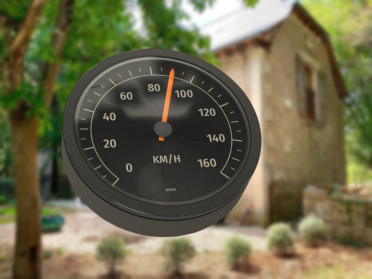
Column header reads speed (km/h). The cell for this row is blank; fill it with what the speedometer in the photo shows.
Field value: 90 km/h
